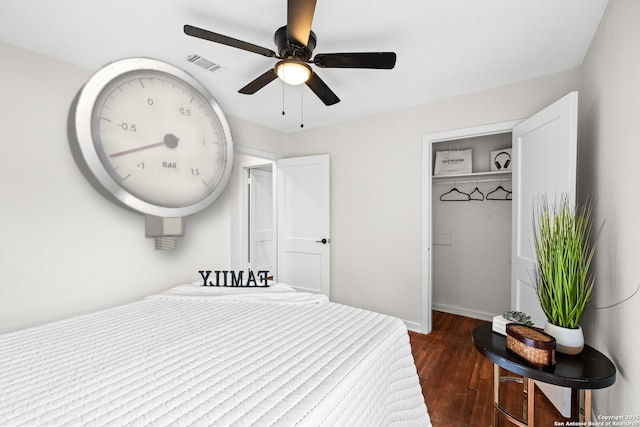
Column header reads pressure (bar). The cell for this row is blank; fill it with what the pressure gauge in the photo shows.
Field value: -0.8 bar
